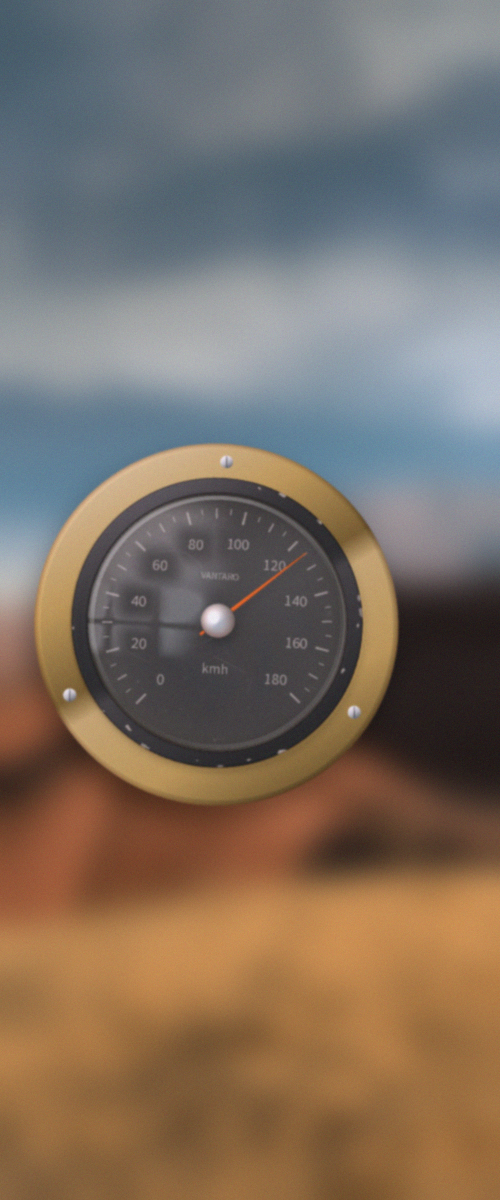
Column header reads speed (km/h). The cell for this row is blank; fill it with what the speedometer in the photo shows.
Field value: 125 km/h
